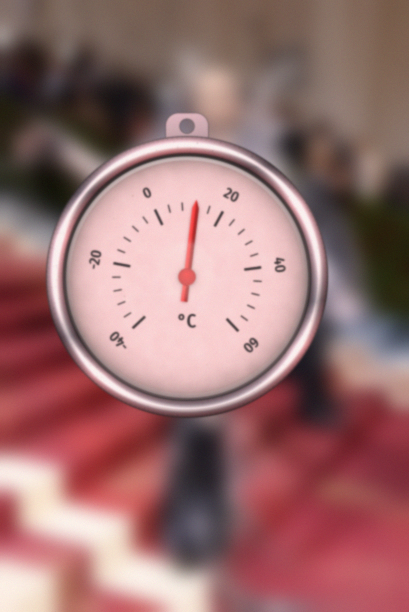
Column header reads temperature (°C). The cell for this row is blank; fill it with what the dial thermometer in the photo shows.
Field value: 12 °C
